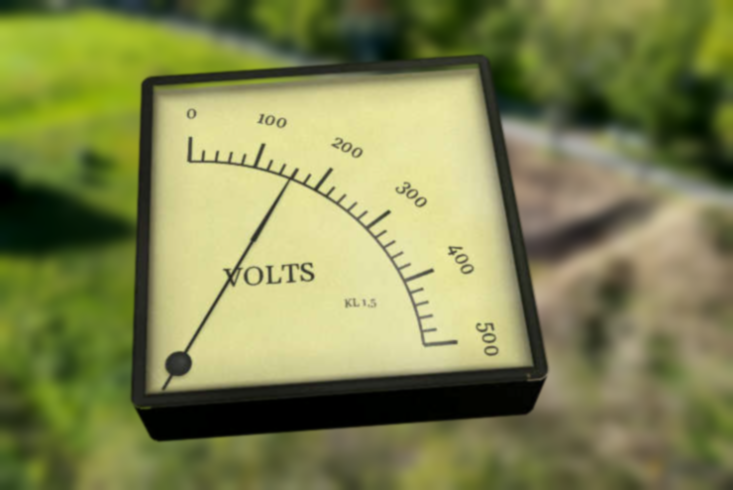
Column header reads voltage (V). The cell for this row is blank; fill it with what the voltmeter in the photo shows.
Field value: 160 V
